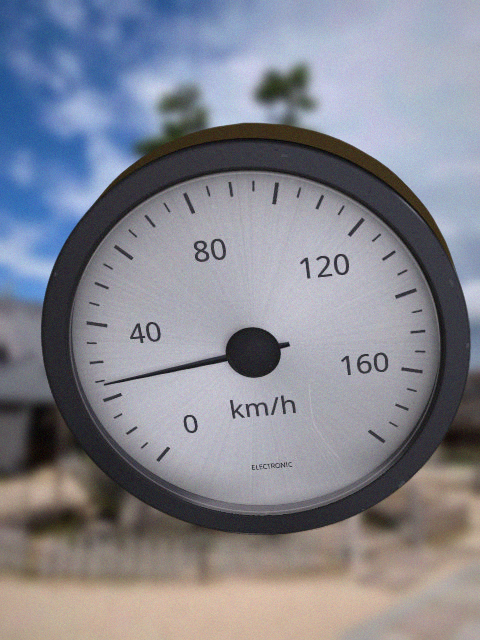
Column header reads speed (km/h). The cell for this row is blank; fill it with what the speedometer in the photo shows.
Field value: 25 km/h
